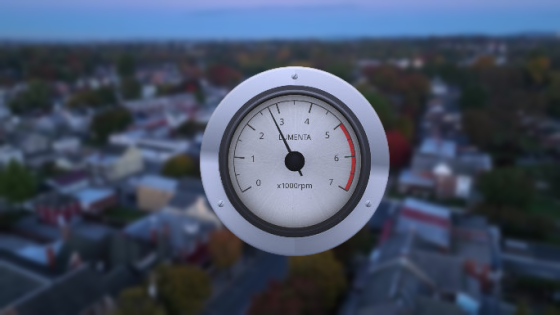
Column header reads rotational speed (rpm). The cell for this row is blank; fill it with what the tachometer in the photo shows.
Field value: 2750 rpm
